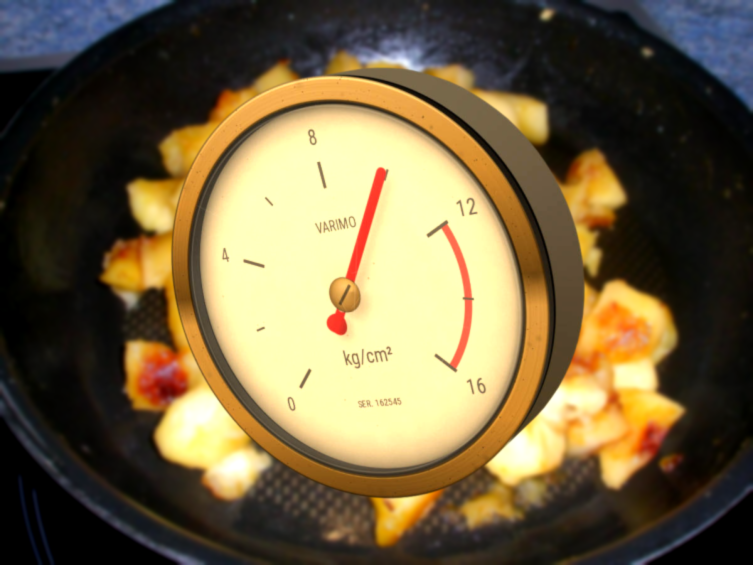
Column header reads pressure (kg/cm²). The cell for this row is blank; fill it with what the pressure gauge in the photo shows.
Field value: 10 kg/cm²
